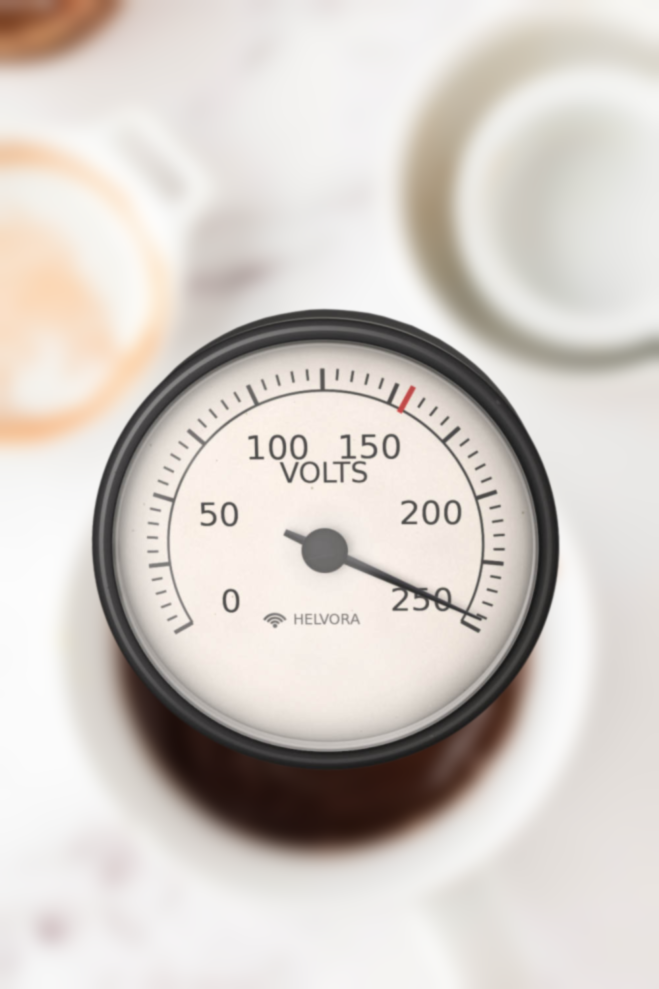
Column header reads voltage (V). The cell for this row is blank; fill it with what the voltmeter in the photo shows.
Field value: 245 V
